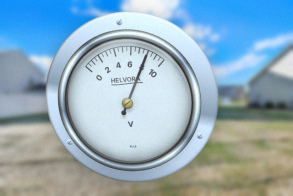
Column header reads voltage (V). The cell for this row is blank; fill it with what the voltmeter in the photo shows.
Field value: 8 V
